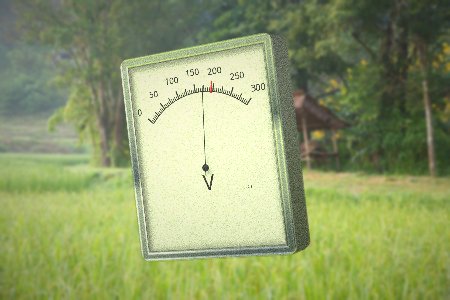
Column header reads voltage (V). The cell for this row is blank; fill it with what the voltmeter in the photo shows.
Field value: 175 V
